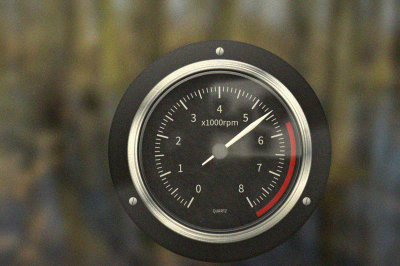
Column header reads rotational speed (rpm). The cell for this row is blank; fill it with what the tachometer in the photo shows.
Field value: 5400 rpm
